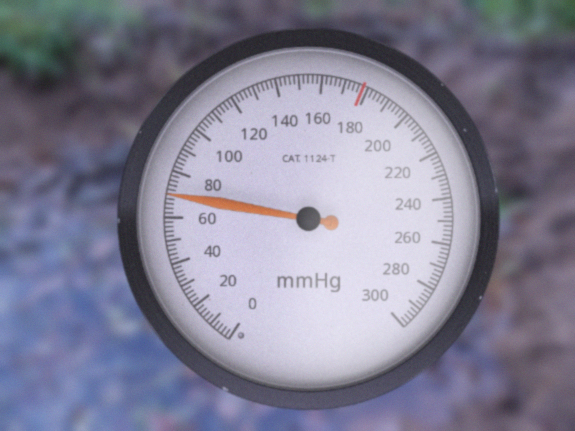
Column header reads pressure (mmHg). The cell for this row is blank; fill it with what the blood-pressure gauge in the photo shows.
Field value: 70 mmHg
